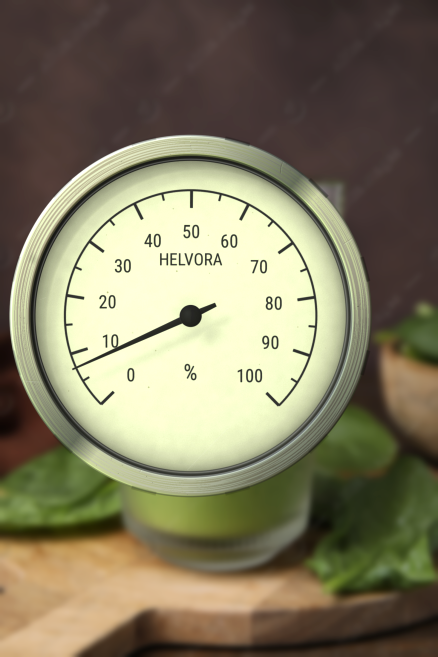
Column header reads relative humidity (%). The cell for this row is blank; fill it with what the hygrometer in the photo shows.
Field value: 7.5 %
